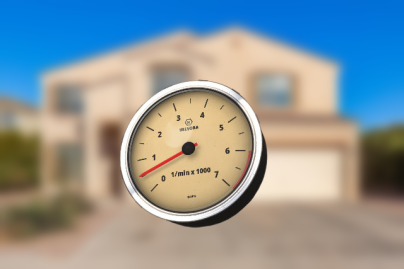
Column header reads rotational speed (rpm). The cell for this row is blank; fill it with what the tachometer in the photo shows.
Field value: 500 rpm
